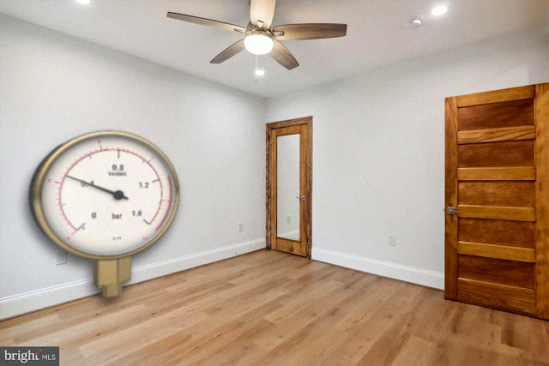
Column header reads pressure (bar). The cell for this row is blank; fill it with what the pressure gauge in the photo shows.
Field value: 0.4 bar
